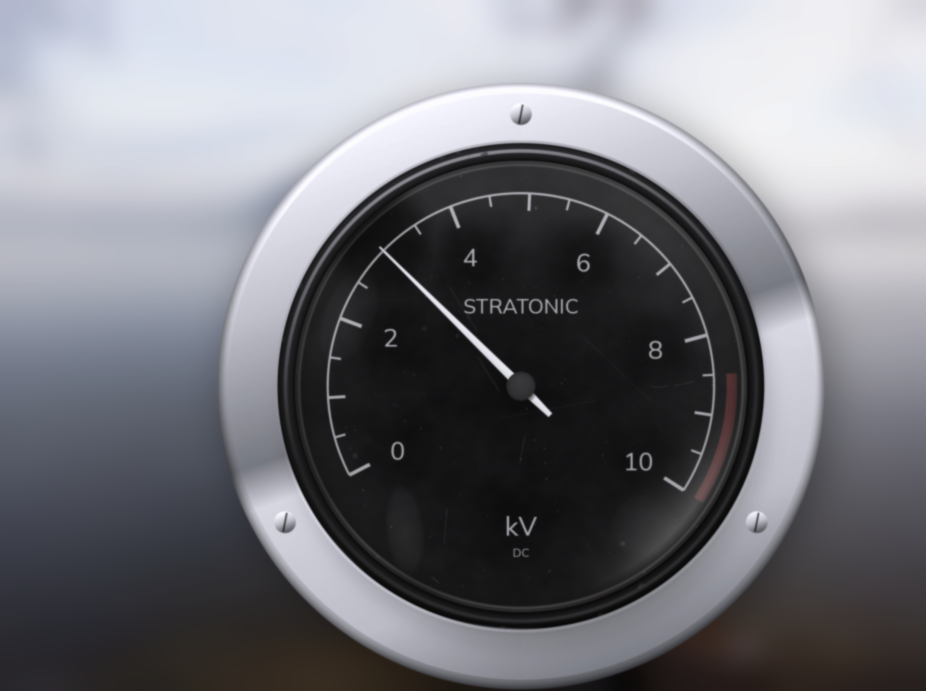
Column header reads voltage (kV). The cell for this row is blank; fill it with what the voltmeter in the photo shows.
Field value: 3 kV
